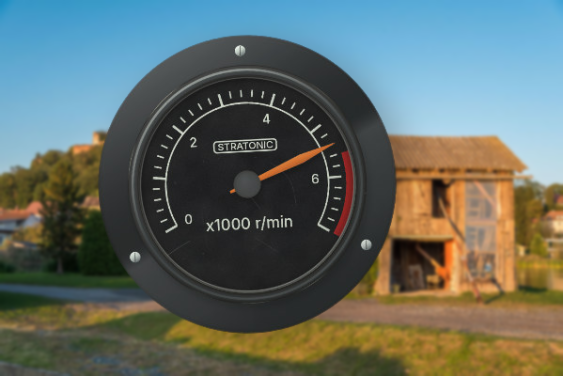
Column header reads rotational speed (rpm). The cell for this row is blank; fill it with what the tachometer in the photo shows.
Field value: 5400 rpm
